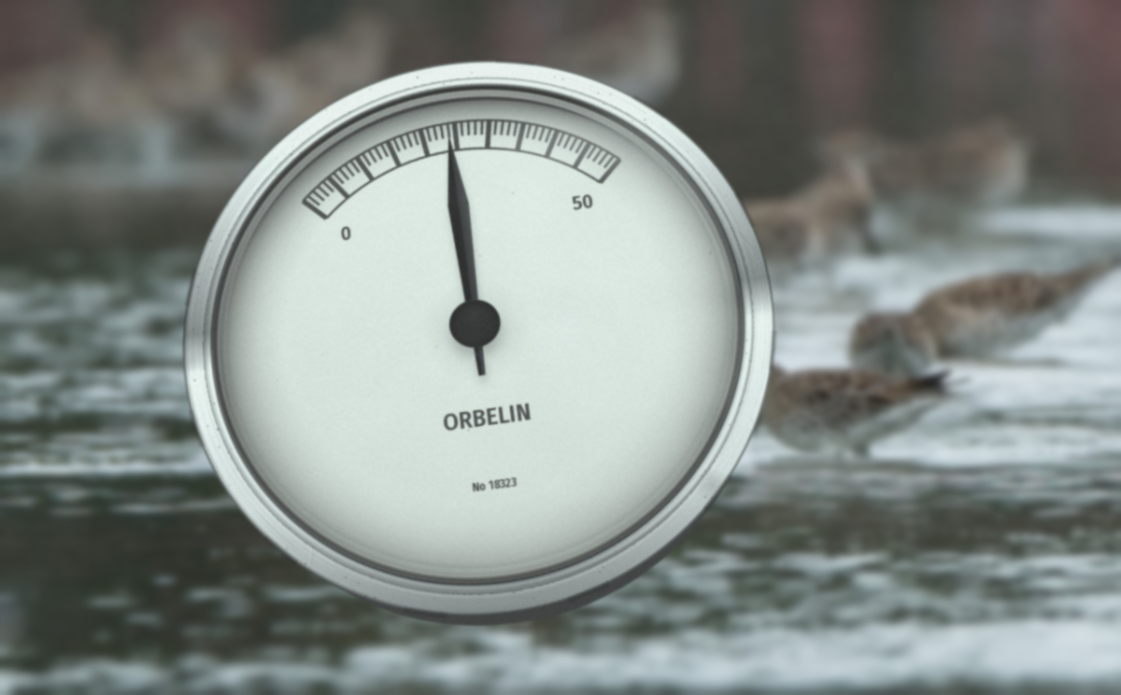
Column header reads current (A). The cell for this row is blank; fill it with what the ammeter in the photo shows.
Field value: 24 A
